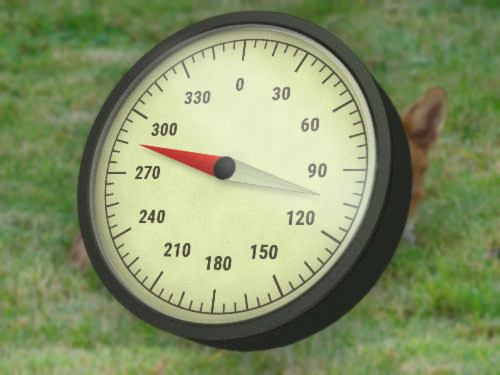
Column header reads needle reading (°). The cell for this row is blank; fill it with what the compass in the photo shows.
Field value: 285 °
